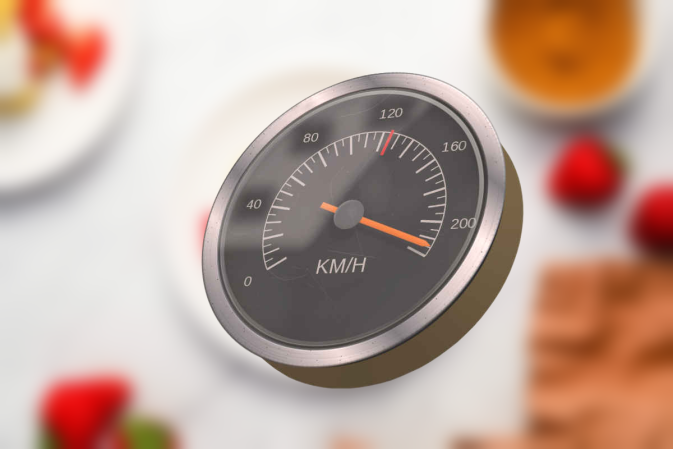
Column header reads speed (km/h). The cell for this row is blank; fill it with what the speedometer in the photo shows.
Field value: 215 km/h
